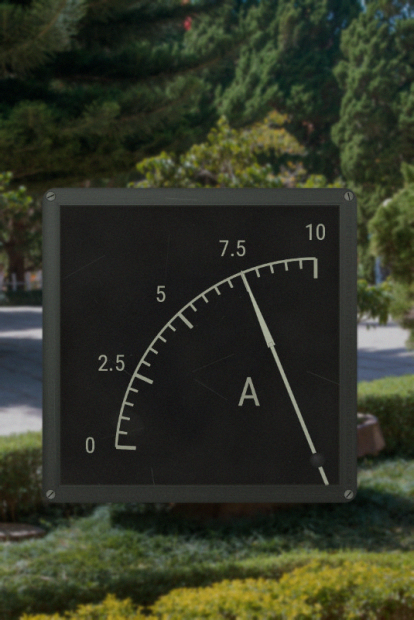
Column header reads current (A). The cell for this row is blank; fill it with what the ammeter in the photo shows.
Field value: 7.5 A
